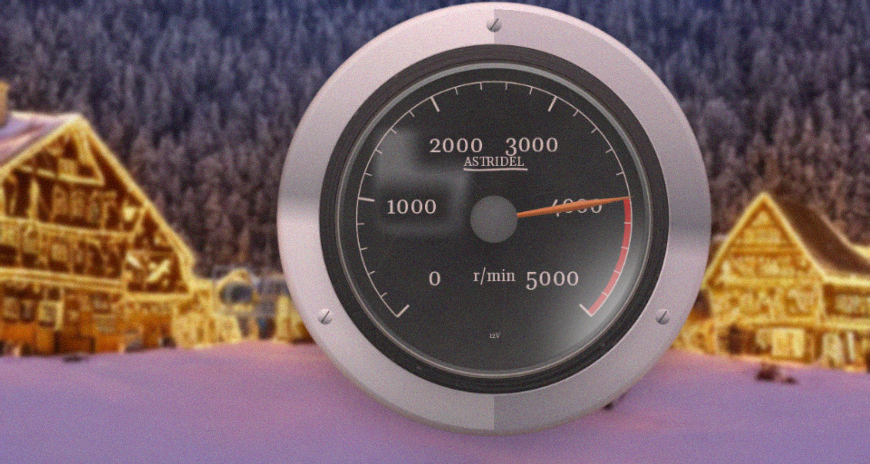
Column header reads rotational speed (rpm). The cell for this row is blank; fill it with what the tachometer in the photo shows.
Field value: 4000 rpm
